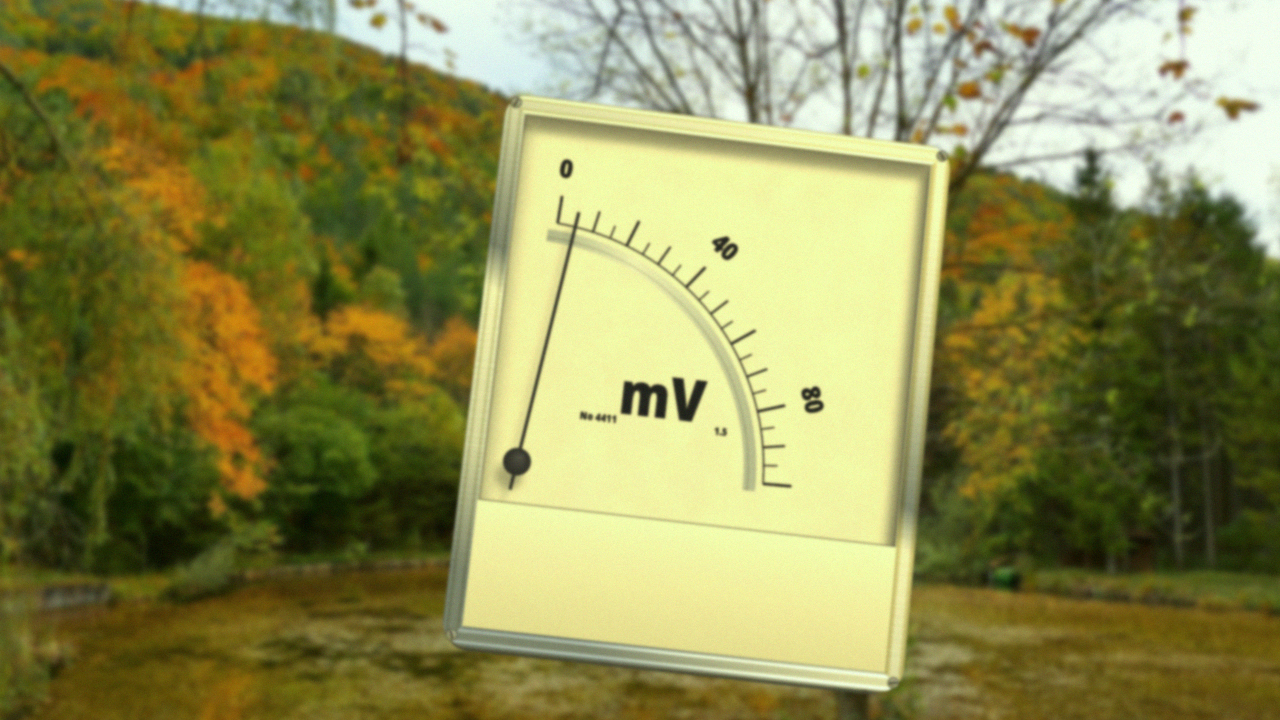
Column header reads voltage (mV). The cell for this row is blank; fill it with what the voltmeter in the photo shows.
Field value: 5 mV
